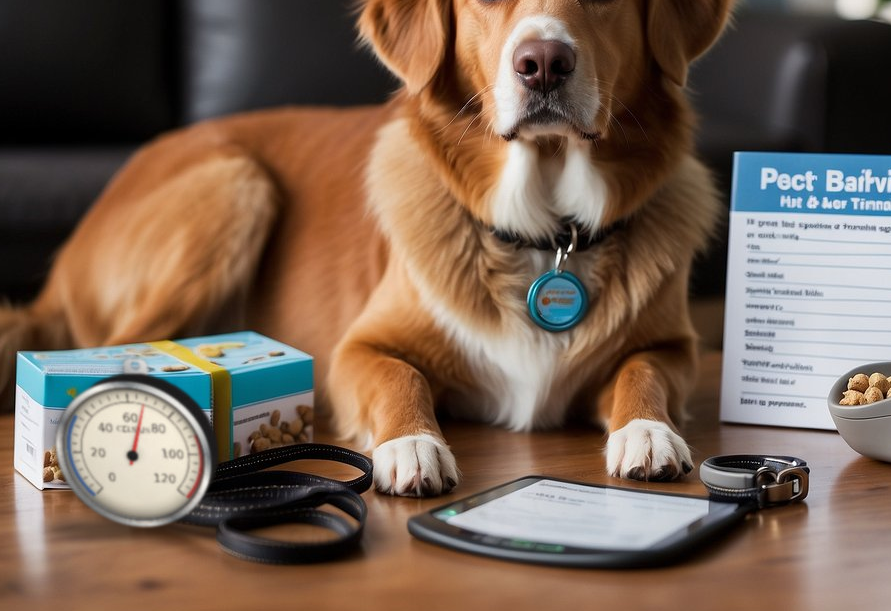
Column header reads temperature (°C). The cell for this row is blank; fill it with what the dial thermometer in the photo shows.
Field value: 68 °C
